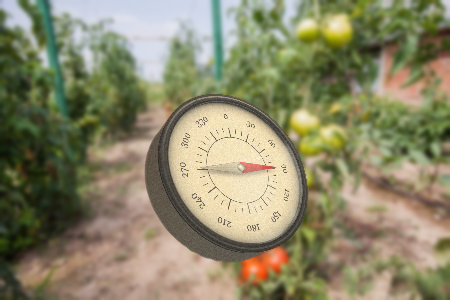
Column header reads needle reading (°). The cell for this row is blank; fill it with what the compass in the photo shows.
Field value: 90 °
